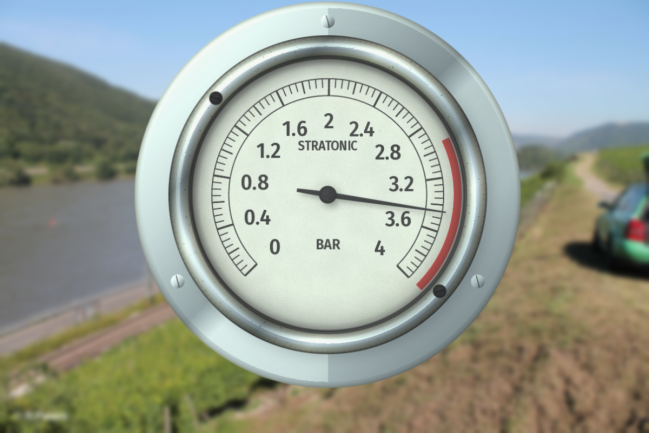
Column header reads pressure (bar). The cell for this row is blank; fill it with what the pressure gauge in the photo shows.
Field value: 3.45 bar
